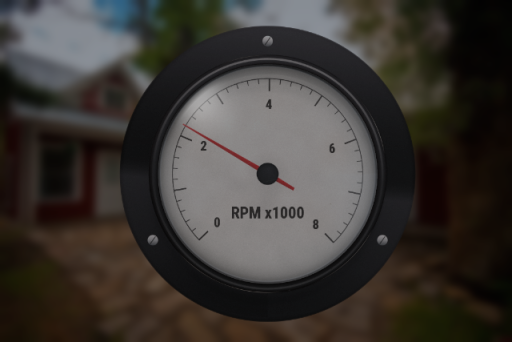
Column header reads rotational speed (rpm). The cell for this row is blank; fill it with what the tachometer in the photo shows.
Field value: 2200 rpm
